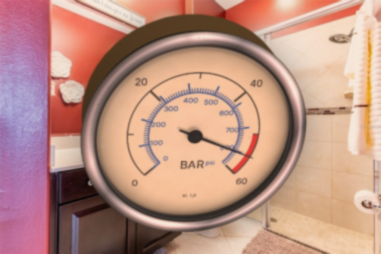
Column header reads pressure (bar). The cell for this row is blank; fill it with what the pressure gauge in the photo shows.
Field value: 55 bar
